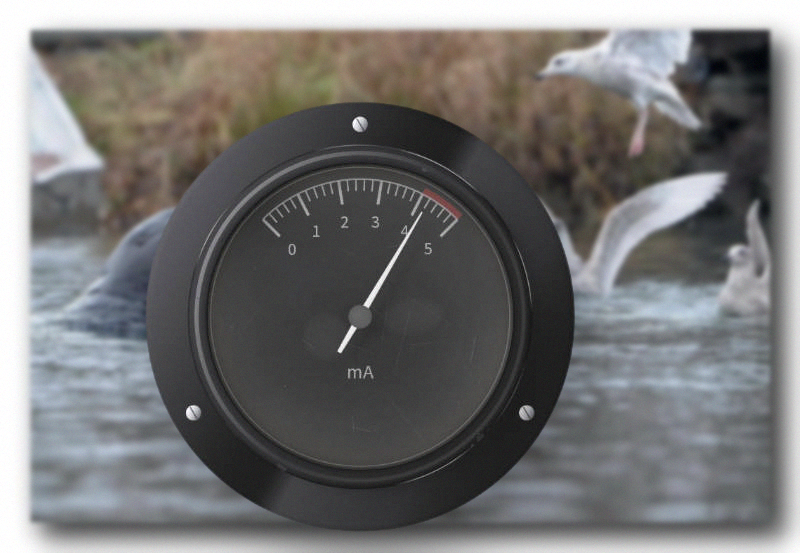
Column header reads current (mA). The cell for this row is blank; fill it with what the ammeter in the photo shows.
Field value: 4.2 mA
